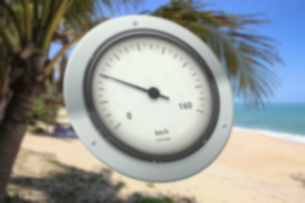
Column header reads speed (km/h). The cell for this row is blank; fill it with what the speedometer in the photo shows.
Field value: 40 km/h
